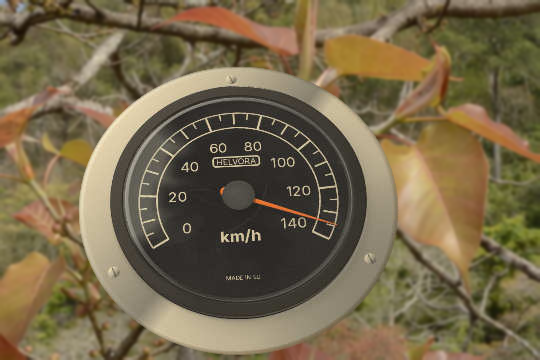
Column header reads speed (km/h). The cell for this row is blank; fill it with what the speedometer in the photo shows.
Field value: 135 km/h
